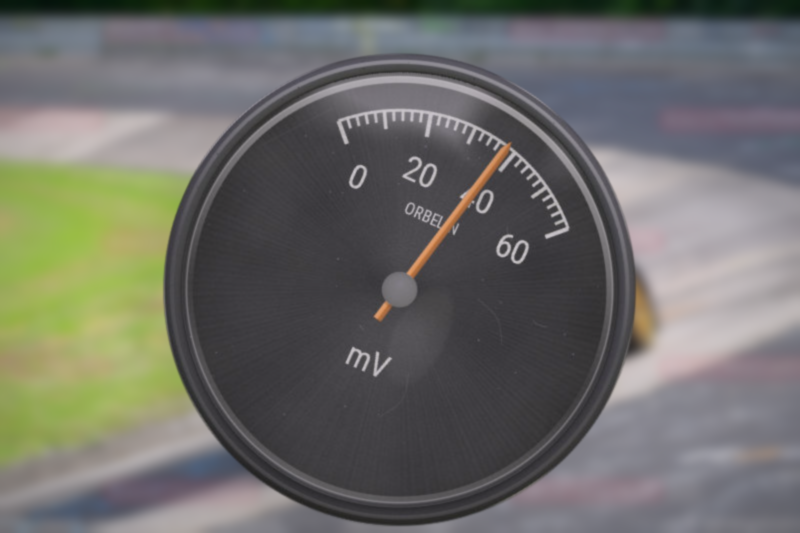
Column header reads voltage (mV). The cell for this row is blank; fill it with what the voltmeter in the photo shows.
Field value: 38 mV
